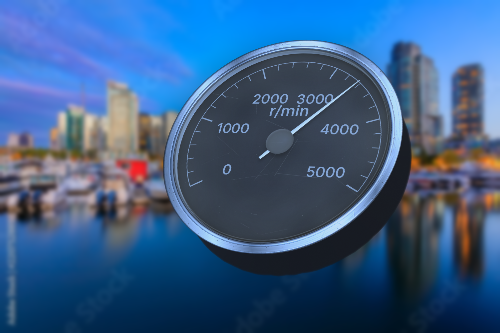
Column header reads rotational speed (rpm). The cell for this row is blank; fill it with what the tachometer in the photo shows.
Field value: 3400 rpm
